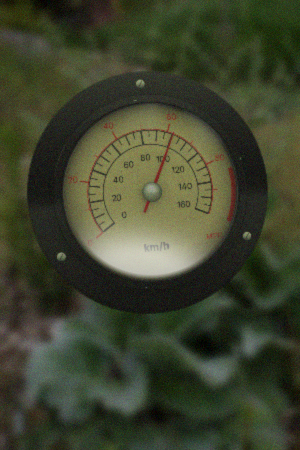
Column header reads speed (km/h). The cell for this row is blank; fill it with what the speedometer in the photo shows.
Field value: 100 km/h
